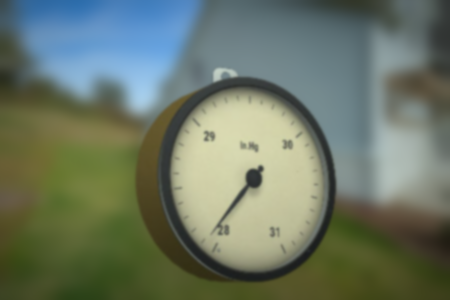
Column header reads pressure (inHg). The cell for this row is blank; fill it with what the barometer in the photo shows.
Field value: 28.1 inHg
